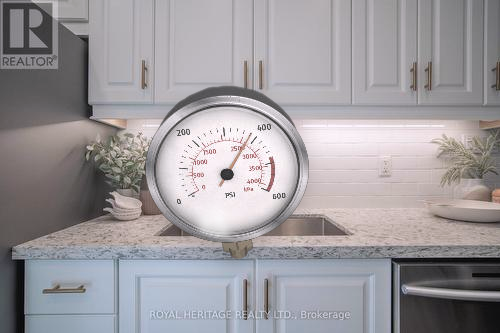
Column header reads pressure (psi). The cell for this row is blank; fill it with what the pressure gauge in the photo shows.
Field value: 380 psi
